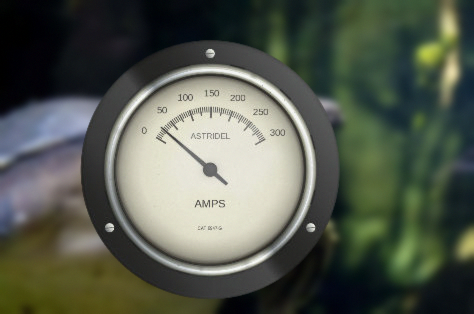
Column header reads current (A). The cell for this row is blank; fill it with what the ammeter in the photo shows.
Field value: 25 A
